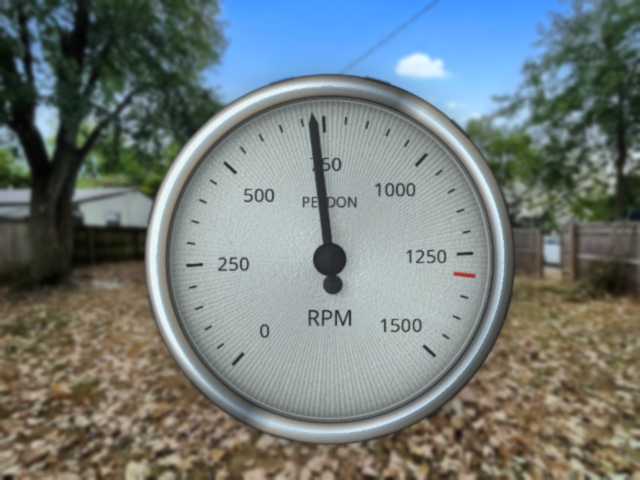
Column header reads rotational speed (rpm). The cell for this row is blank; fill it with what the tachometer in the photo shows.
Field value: 725 rpm
